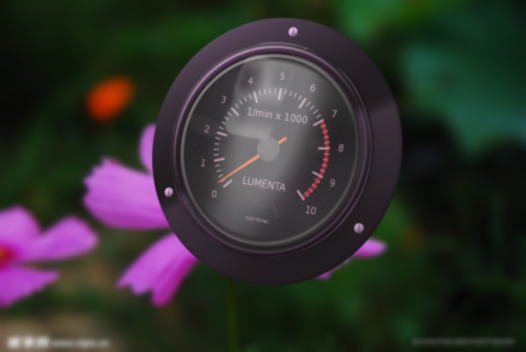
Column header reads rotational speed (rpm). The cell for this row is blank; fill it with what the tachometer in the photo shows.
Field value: 200 rpm
